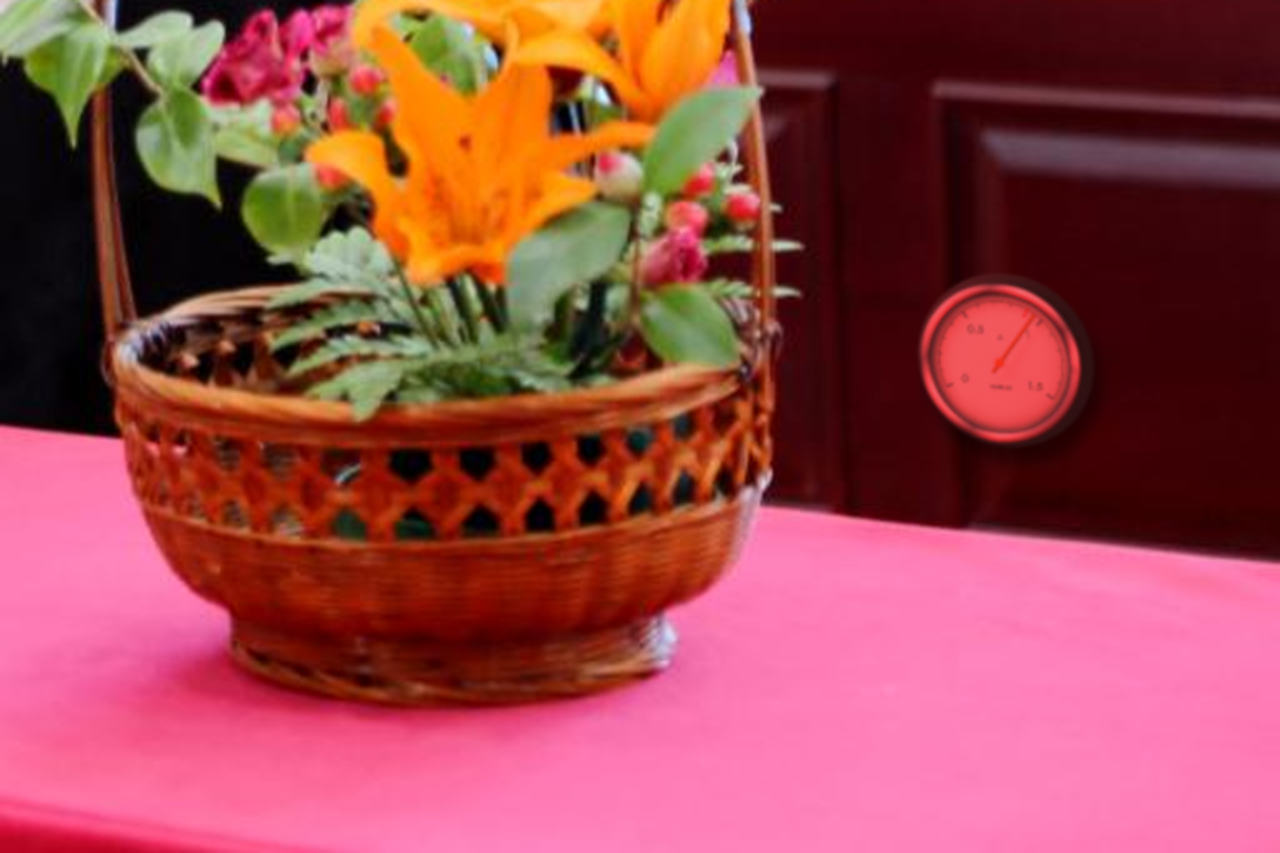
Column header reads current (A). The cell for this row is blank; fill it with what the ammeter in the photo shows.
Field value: 0.95 A
